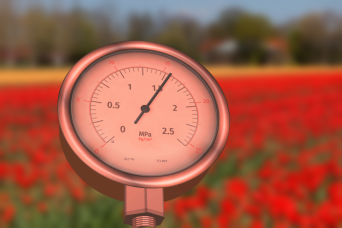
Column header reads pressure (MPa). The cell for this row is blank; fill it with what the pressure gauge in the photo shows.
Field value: 1.55 MPa
